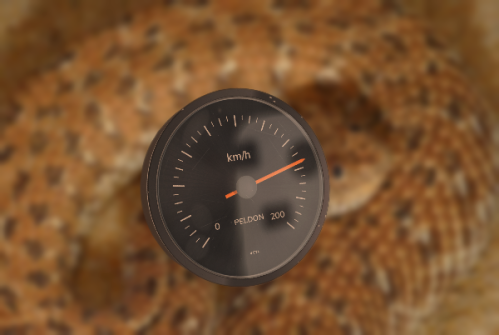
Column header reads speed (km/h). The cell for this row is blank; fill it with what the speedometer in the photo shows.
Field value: 155 km/h
